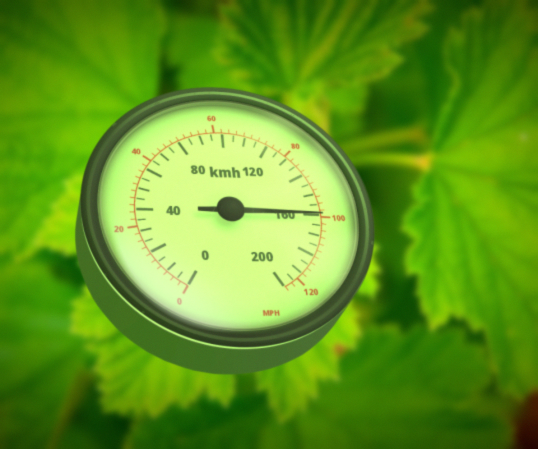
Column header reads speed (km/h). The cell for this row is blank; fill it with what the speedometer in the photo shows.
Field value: 160 km/h
